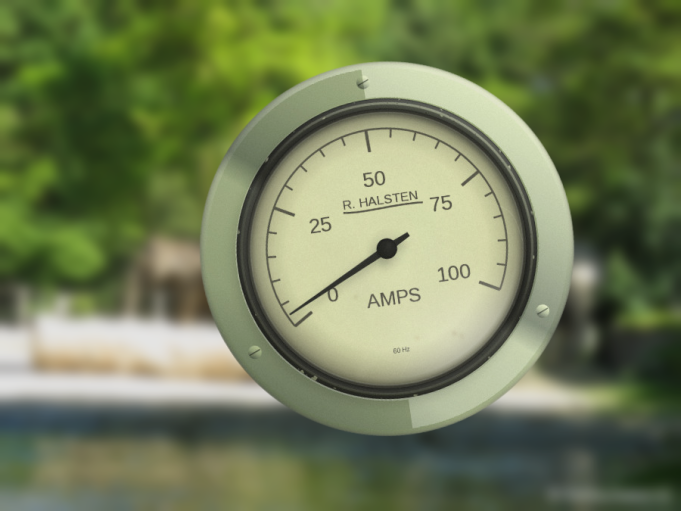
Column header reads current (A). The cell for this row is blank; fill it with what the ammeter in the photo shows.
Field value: 2.5 A
